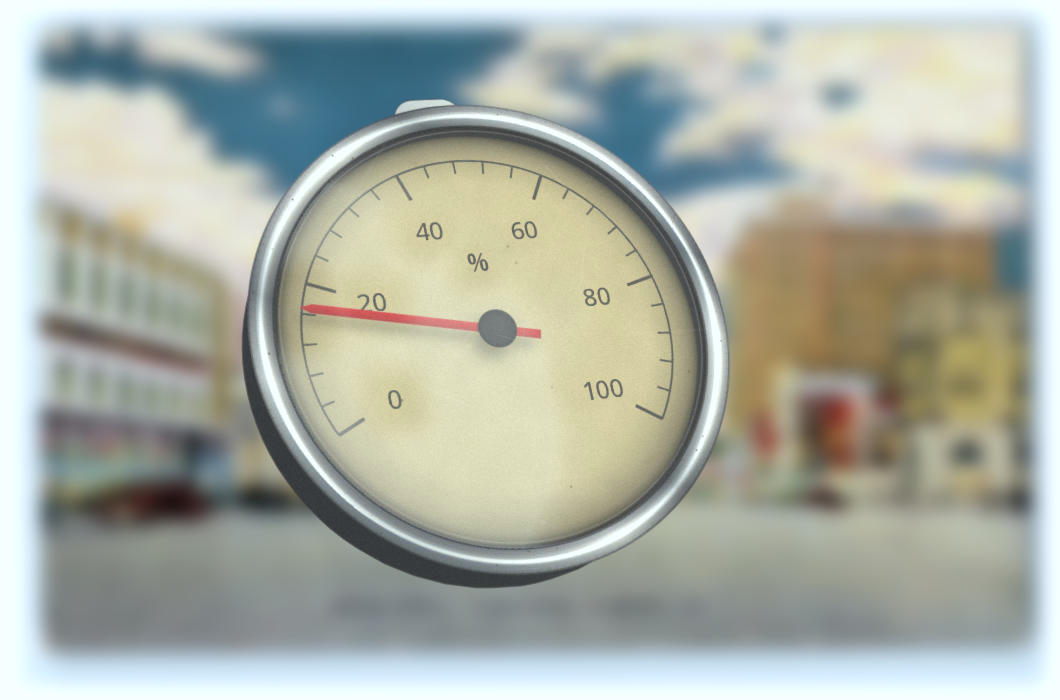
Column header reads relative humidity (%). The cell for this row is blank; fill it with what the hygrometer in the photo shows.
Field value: 16 %
